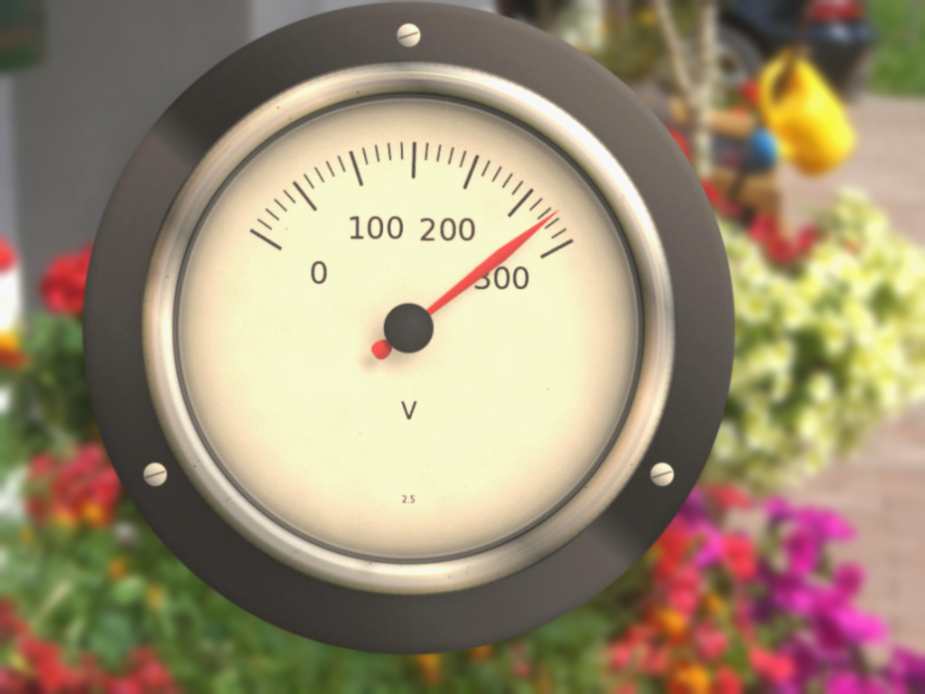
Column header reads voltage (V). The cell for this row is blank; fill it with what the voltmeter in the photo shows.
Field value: 275 V
